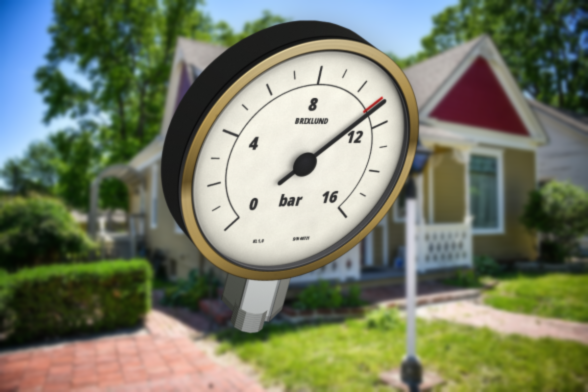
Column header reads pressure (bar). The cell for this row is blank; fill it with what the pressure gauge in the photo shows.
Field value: 11 bar
